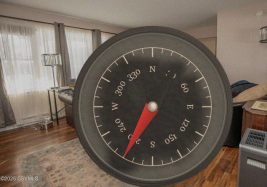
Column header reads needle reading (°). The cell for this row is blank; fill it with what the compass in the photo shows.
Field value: 210 °
